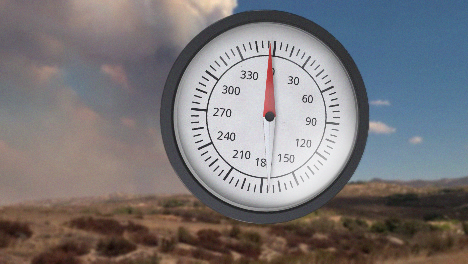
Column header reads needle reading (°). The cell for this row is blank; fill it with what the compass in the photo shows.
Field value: 355 °
